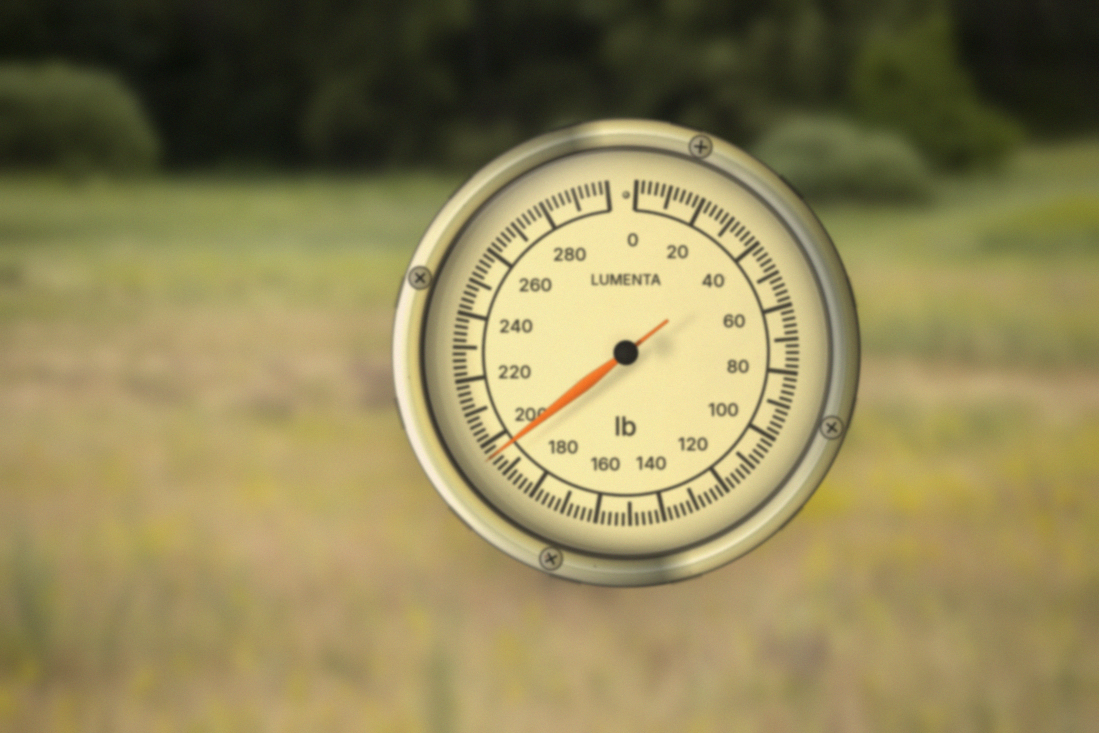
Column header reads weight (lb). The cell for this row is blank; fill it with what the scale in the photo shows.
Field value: 196 lb
